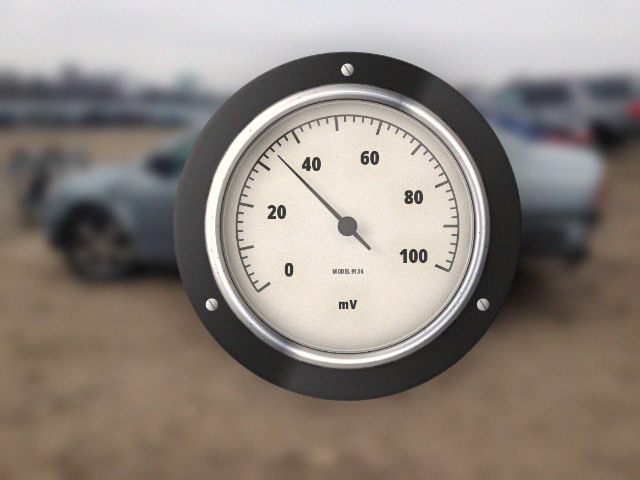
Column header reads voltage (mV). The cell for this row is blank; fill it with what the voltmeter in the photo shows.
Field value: 34 mV
